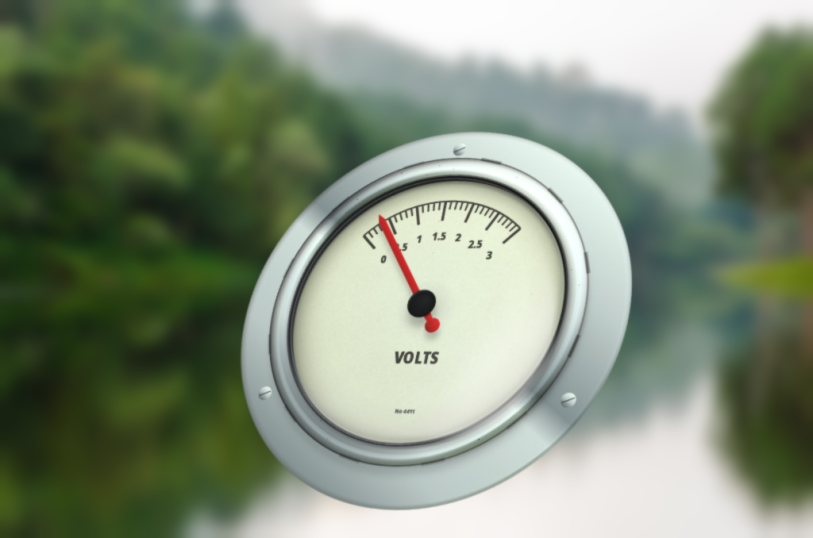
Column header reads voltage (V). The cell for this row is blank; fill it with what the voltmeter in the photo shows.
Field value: 0.4 V
